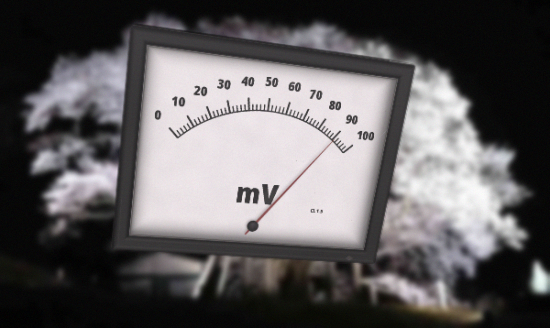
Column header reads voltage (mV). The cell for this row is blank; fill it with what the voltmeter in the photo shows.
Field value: 90 mV
